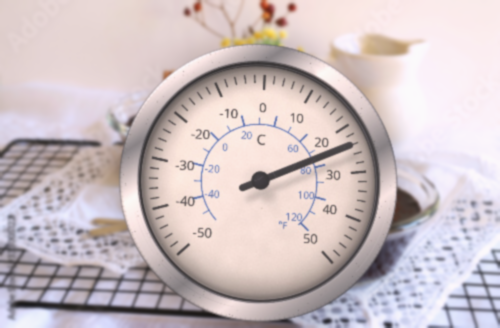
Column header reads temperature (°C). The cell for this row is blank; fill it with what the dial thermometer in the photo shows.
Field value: 24 °C
